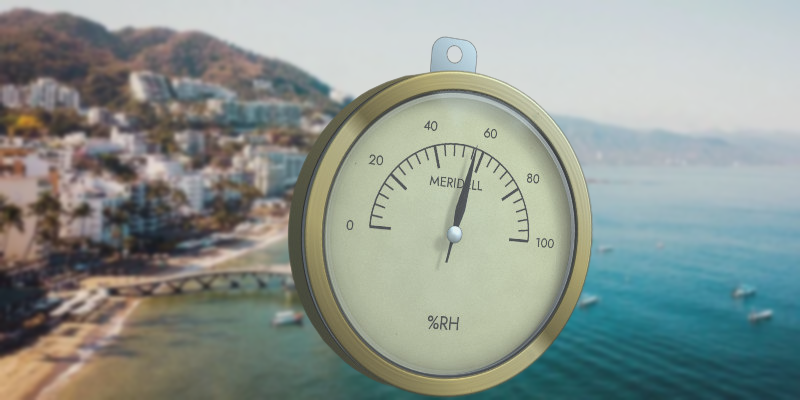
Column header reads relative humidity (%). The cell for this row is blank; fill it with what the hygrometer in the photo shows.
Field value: 56 %
